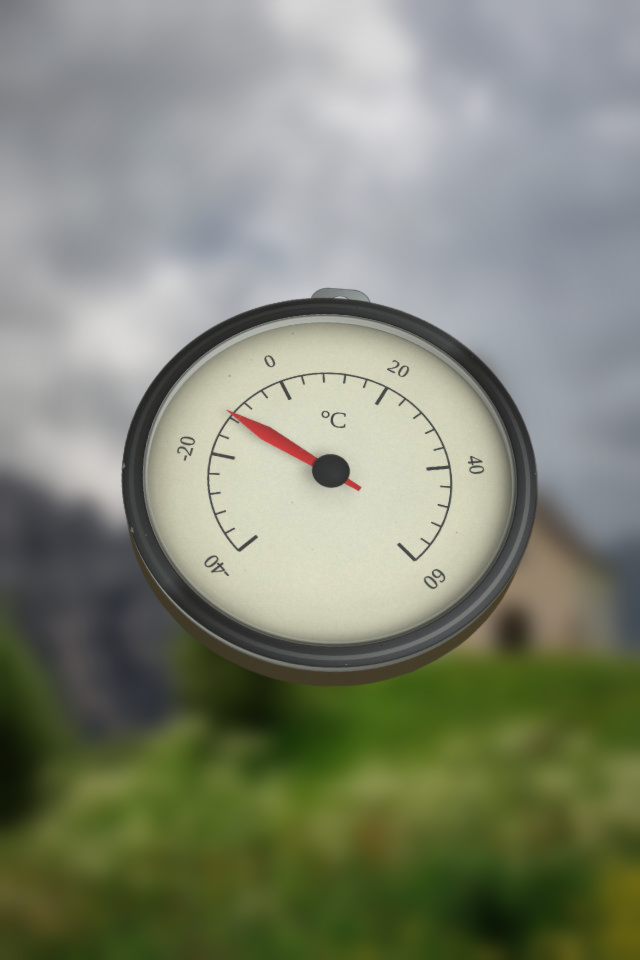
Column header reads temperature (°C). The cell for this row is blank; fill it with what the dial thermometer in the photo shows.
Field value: -12 °C
